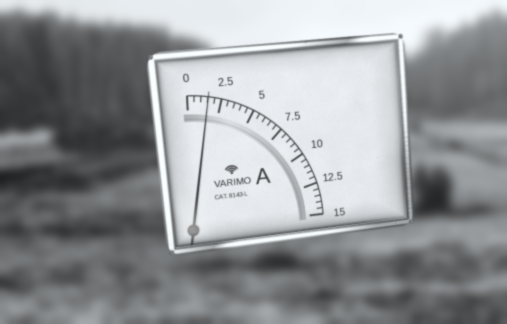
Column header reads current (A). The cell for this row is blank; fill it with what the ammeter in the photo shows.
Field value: 1.5 A
